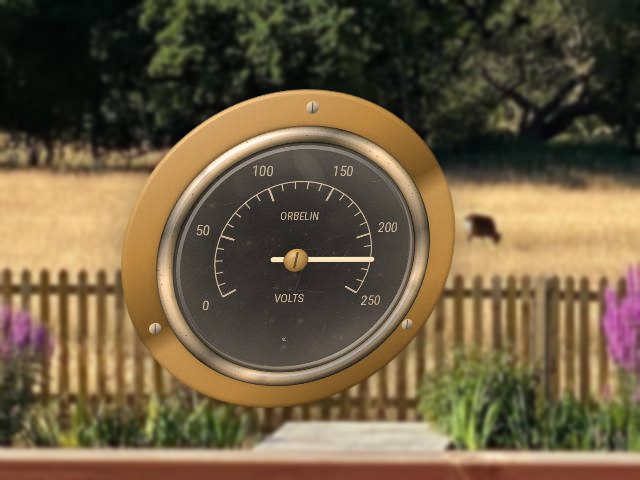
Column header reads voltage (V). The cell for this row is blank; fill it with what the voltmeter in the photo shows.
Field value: 220 V
